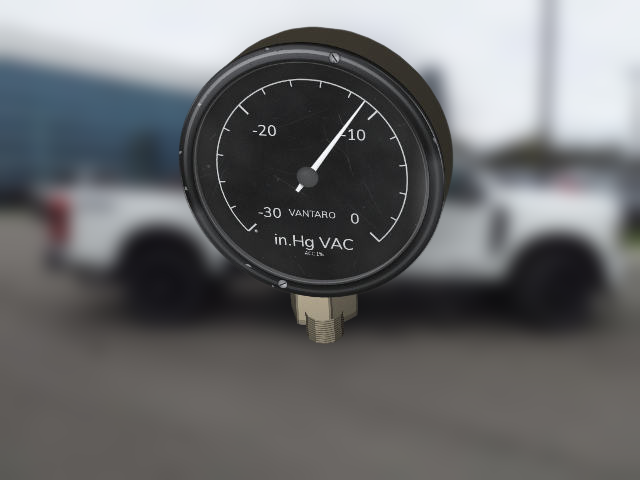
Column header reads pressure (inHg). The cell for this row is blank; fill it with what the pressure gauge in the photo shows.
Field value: -11 inHg
